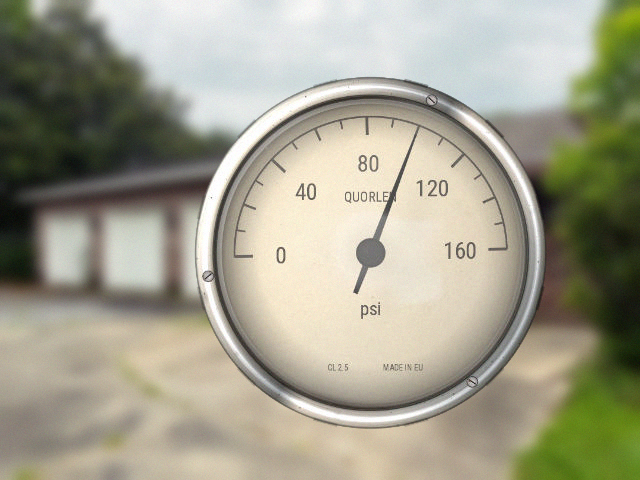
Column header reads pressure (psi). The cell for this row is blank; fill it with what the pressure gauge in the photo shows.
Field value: 100 psi
